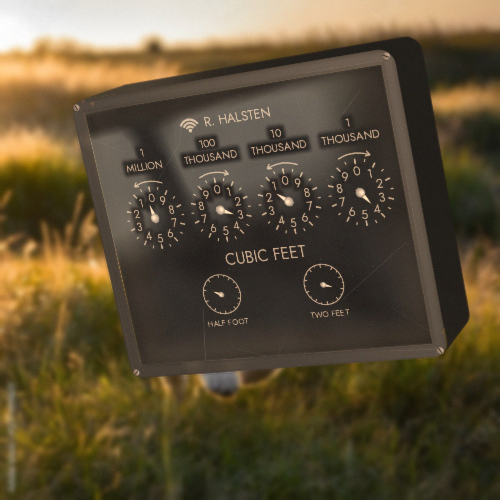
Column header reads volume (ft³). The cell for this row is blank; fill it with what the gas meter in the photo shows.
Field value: 31400 ft³
